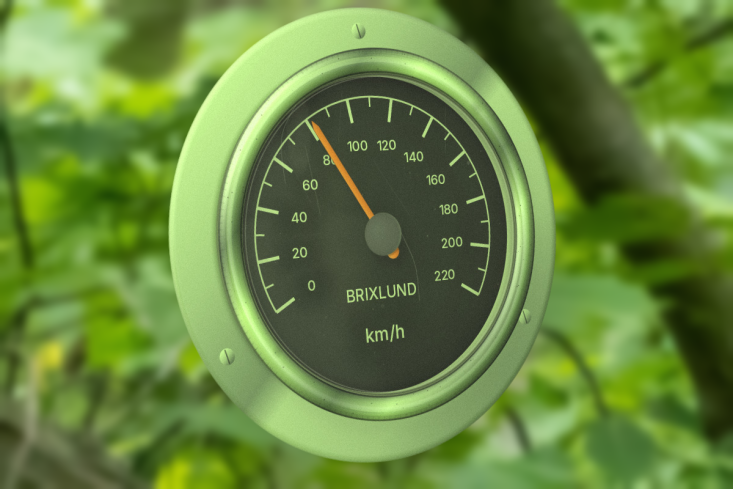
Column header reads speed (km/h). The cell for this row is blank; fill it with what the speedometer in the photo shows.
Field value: 80 km/h
